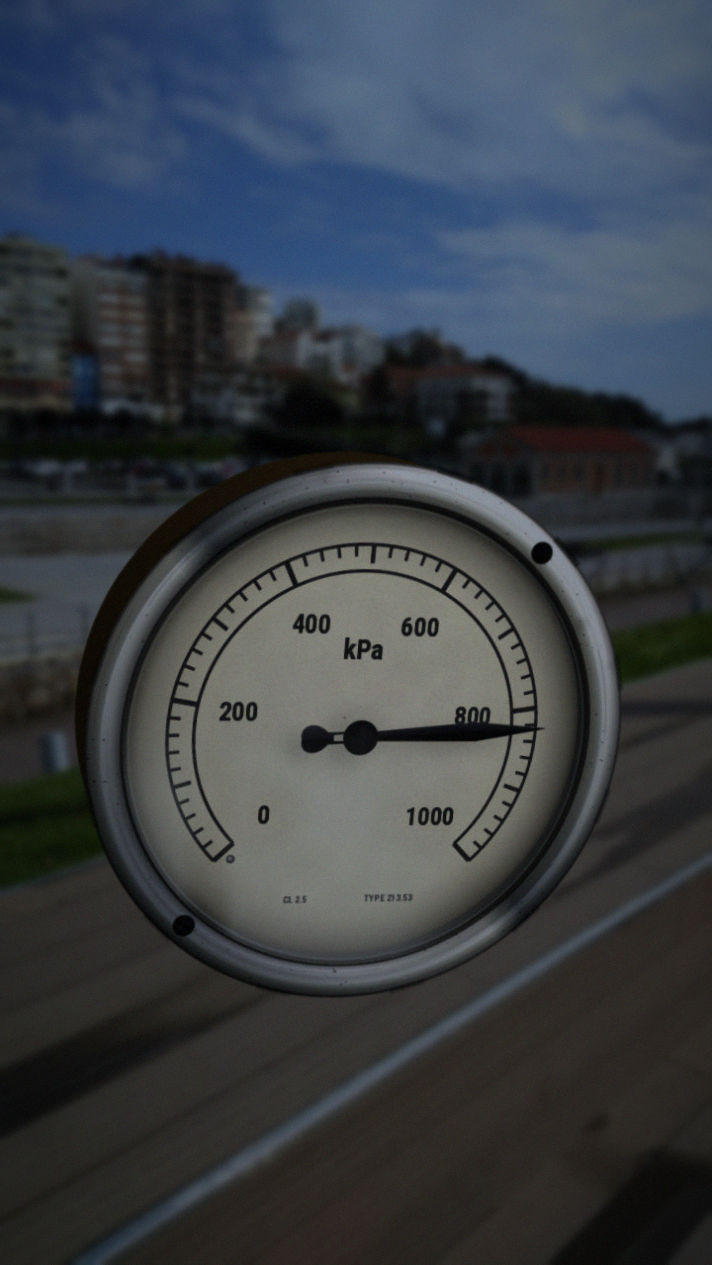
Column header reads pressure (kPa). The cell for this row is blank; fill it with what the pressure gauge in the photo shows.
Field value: 820 kPa
